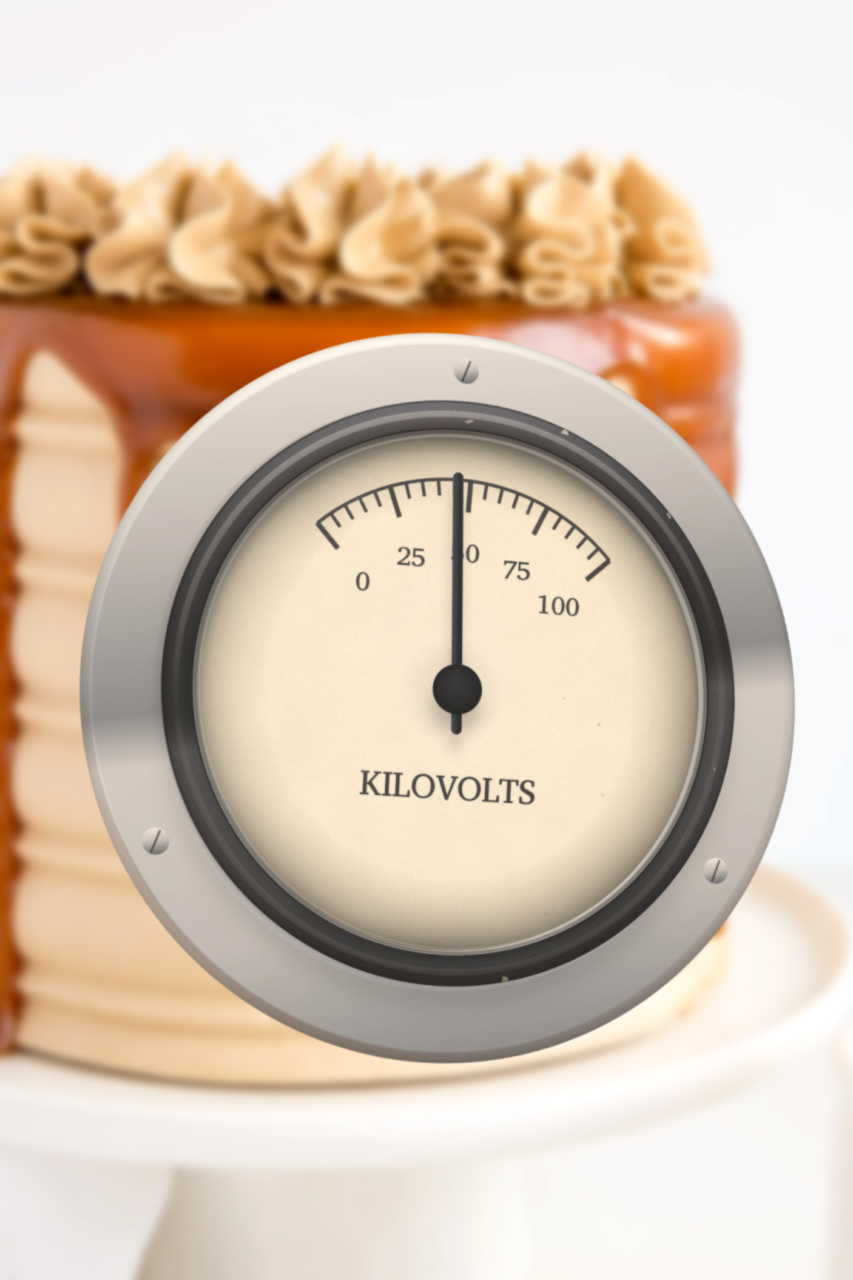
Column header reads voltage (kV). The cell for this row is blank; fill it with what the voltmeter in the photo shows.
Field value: 45 kV
